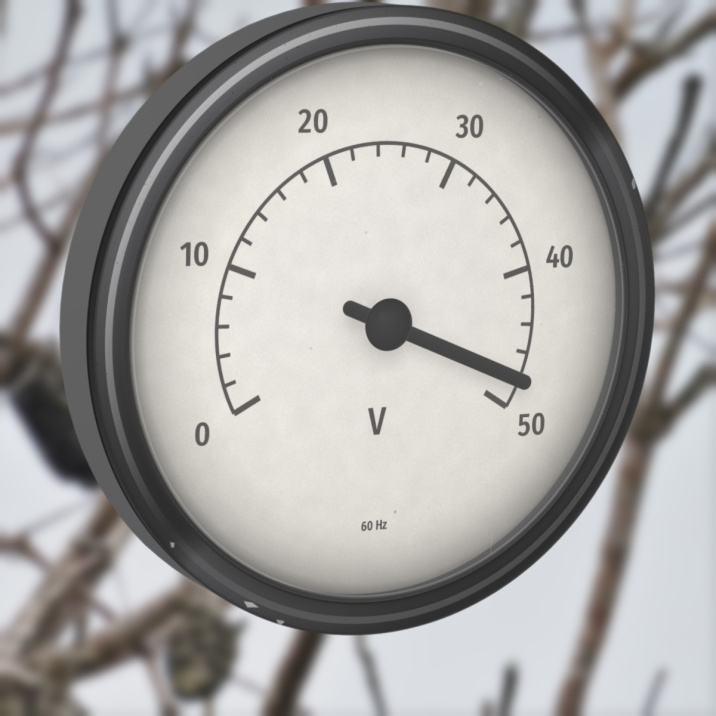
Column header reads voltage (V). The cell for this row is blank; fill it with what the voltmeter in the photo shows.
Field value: 48 V
